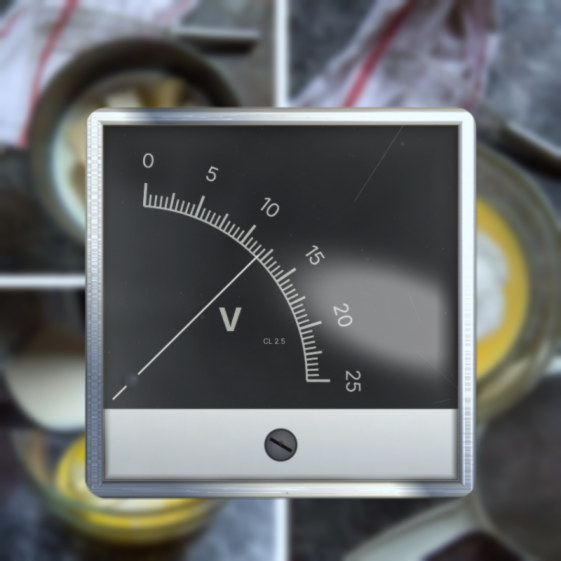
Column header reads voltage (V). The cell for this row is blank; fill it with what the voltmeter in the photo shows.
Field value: 12 V
